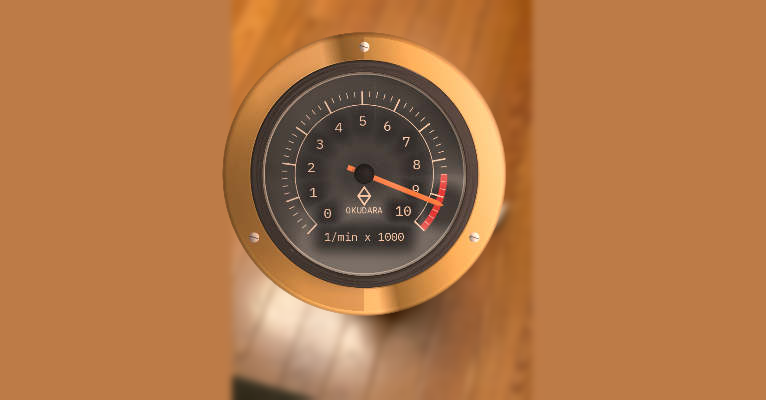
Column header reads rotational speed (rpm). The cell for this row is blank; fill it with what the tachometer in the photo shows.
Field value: 9200 rpm
